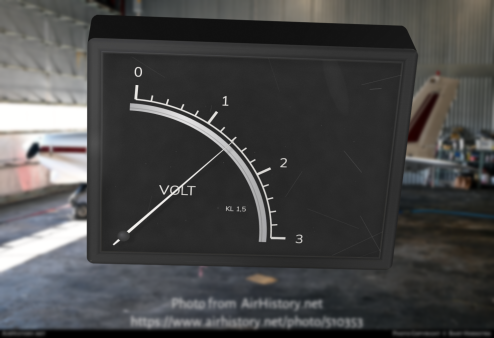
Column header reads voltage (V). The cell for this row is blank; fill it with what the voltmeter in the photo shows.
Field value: 1.4 V
